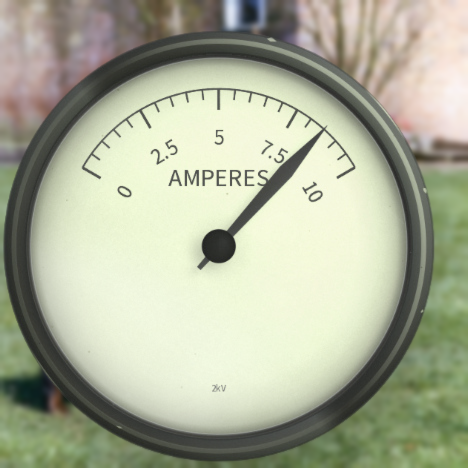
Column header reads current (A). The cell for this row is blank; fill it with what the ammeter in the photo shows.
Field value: 8.5 A
